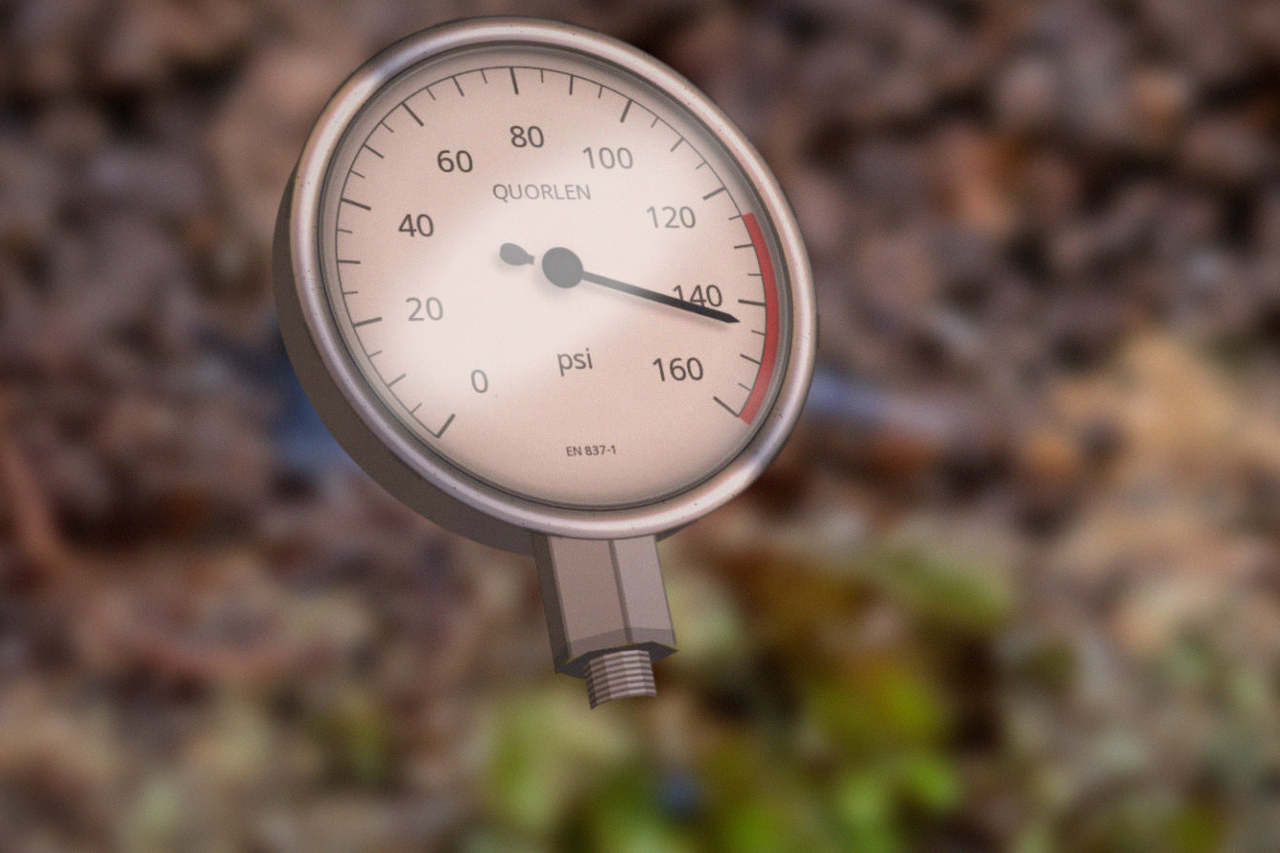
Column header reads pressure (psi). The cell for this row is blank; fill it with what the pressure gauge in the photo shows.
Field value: 145 psi
